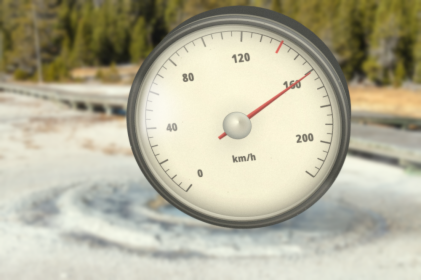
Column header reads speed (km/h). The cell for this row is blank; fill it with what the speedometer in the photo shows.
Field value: 160 km/h
